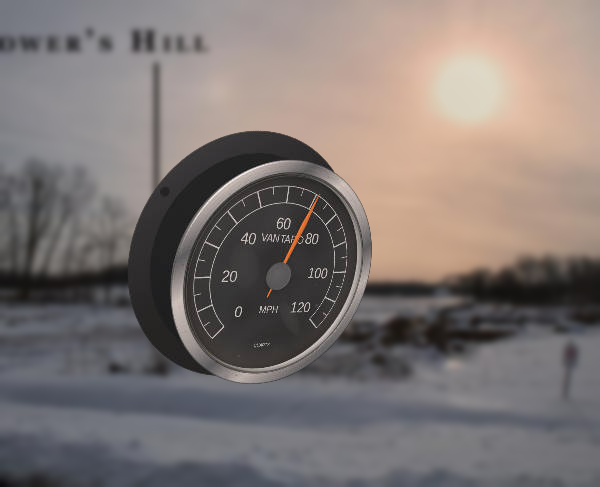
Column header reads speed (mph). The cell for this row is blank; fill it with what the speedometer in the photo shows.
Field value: 70 mph
